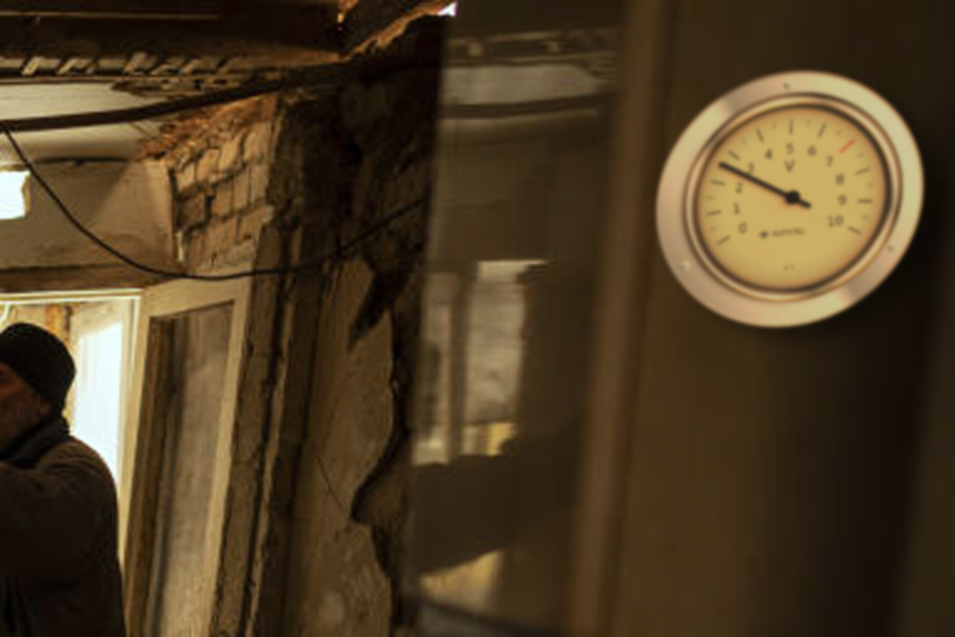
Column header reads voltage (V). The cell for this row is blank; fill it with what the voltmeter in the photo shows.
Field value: 2.5 V
